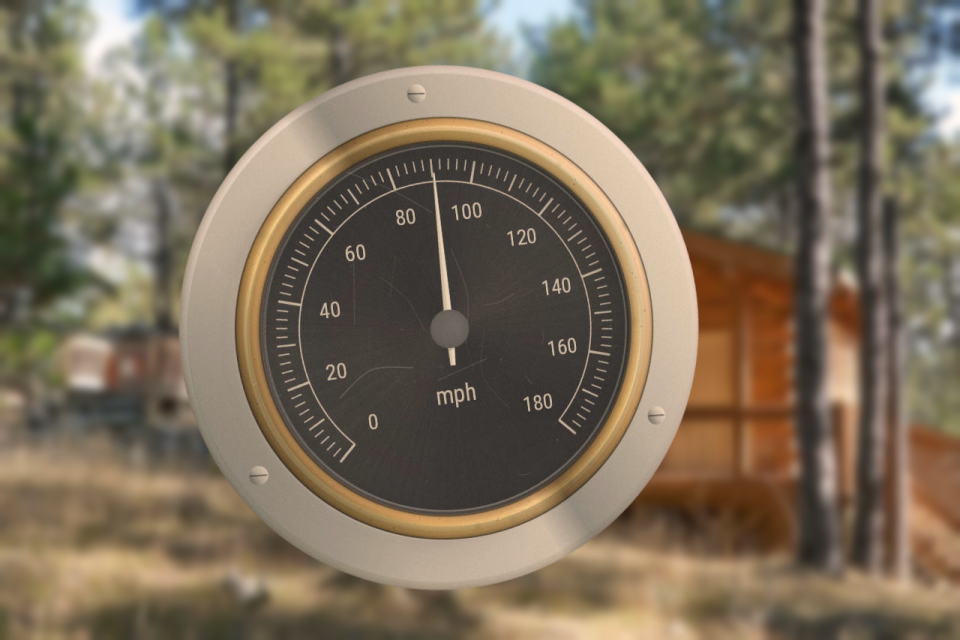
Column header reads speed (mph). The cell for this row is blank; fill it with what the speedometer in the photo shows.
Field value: 90 mph
